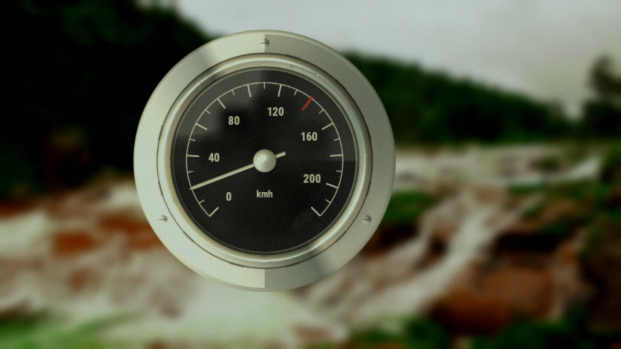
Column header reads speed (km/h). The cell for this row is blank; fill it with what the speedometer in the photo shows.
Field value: 20 km/h
